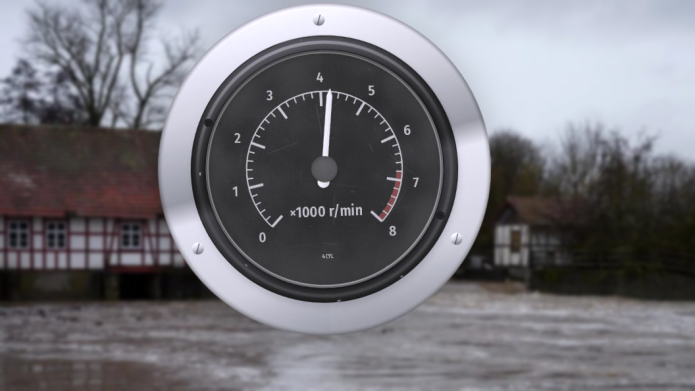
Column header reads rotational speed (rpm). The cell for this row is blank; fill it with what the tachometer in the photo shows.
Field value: 4200 rpm
